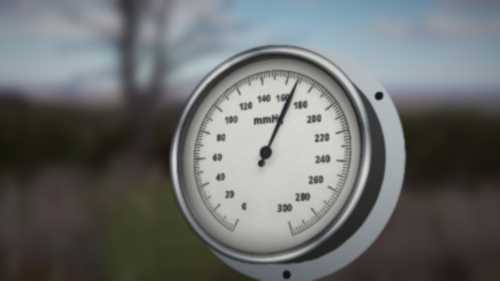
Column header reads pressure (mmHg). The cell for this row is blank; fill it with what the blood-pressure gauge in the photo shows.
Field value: 170 mmHg
